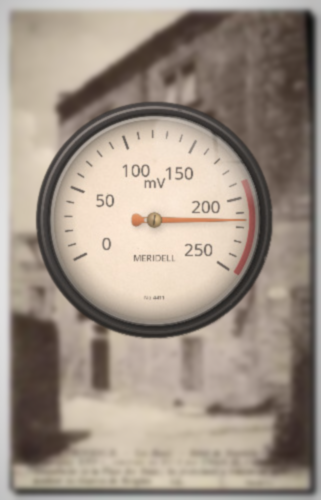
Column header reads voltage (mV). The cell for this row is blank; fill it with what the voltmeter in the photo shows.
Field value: 215 mV
